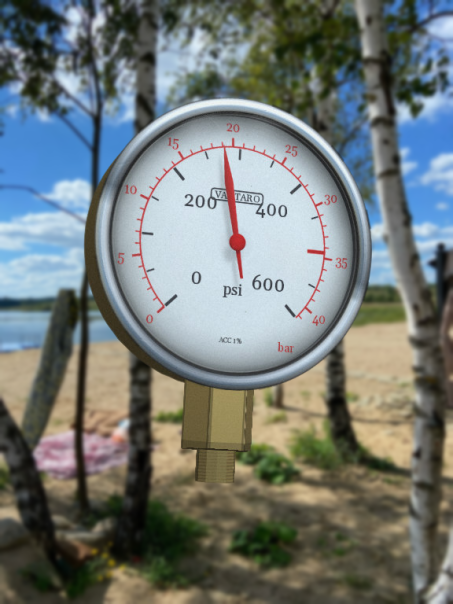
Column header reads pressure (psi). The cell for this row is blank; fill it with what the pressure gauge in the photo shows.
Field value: 275 psi
